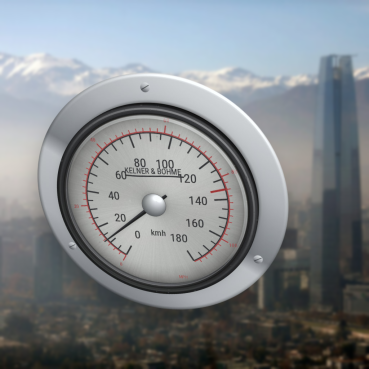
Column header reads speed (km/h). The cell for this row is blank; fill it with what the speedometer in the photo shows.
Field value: 12.5 km/h
